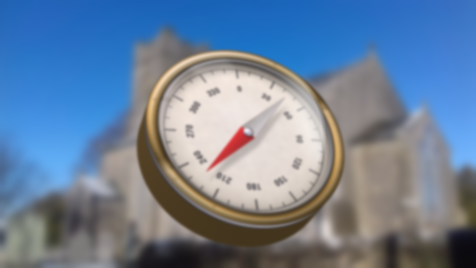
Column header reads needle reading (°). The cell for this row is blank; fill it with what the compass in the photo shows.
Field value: 225 °
